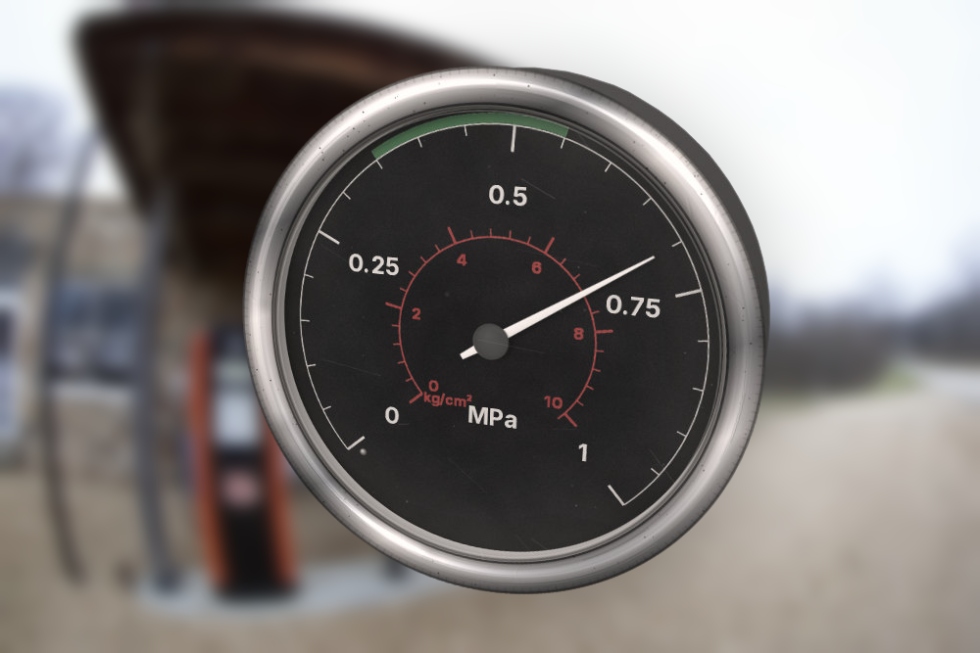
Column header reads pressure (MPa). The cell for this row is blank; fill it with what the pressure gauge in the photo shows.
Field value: 0.7 MPa
